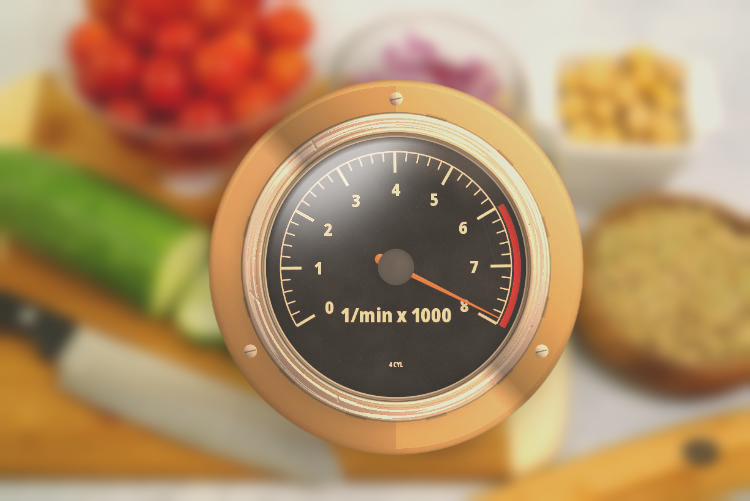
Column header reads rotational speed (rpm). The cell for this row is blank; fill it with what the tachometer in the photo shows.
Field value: 7900 rpm
